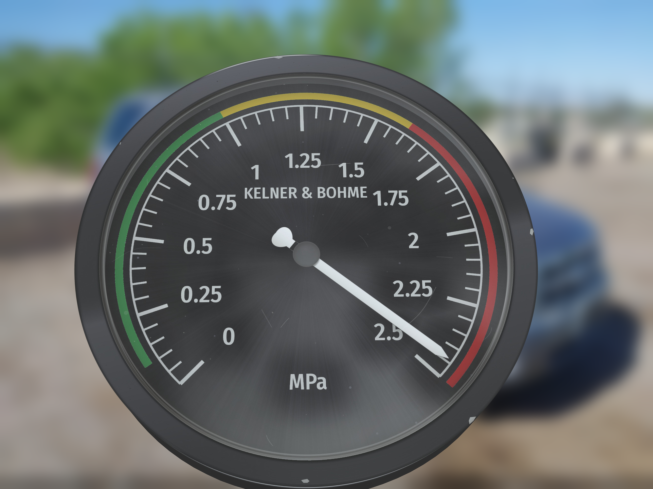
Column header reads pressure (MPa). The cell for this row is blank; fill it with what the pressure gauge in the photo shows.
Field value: 2.45 MPa
